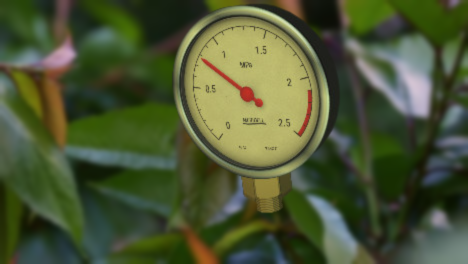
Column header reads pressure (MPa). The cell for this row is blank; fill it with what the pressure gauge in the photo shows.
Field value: 0.8 MPa
